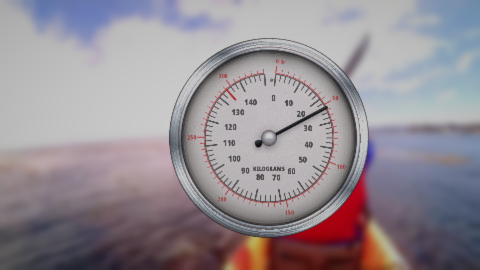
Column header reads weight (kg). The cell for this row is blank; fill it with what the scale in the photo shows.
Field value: 24 kg
